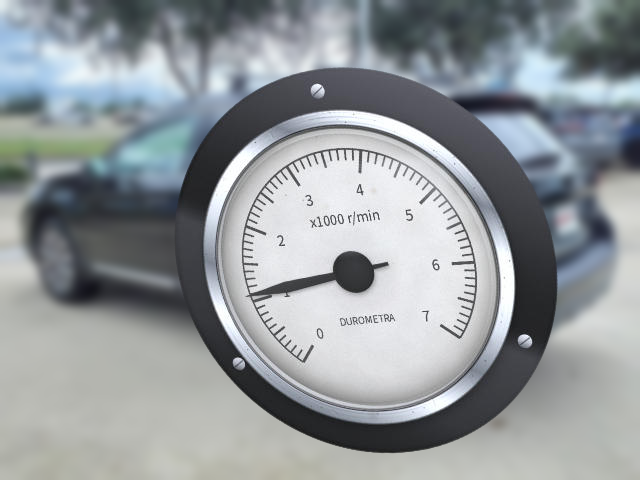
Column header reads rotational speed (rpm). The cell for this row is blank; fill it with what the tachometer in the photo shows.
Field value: 1100 rpm
